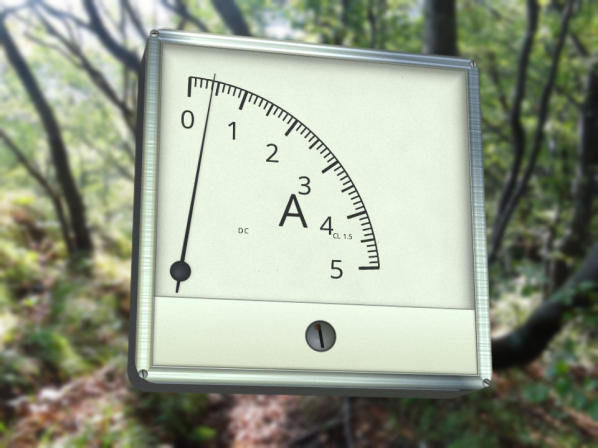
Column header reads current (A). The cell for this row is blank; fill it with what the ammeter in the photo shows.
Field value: 0.4 A
